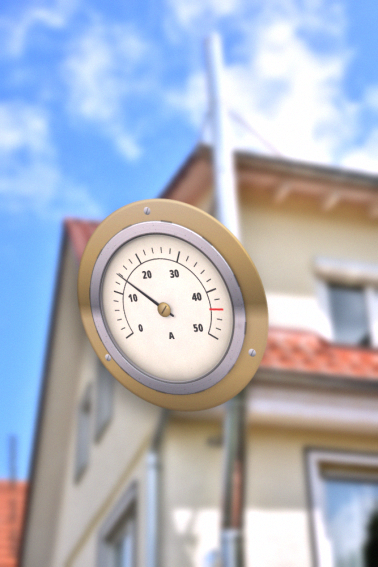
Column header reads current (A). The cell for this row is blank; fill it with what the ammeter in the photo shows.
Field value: 14 A
